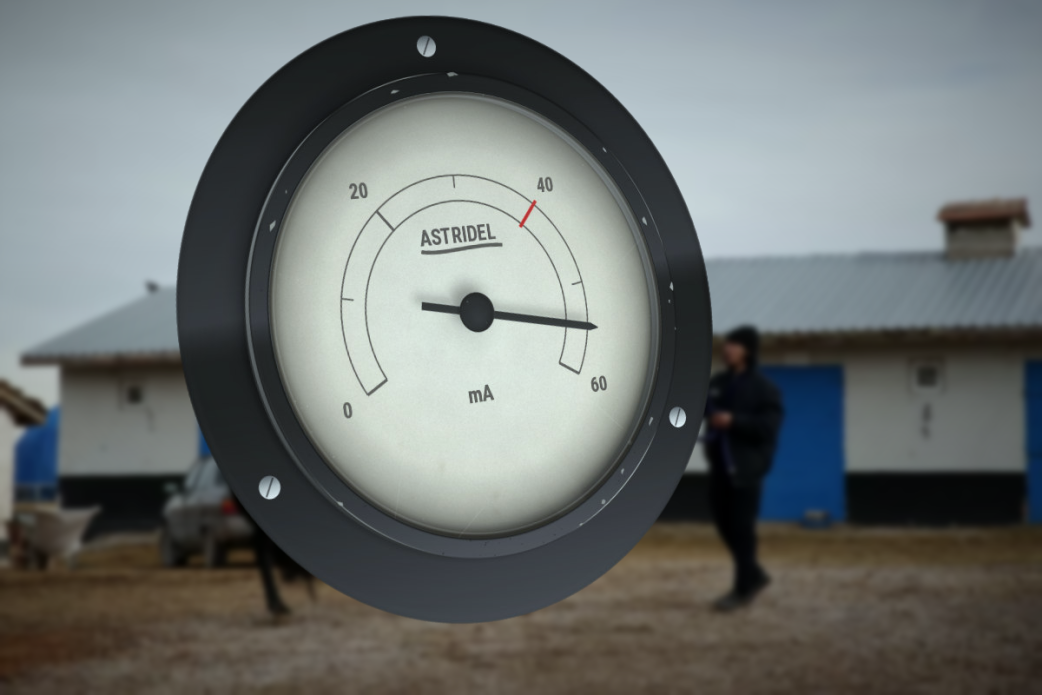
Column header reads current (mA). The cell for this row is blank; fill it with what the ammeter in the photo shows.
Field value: 55 mA
